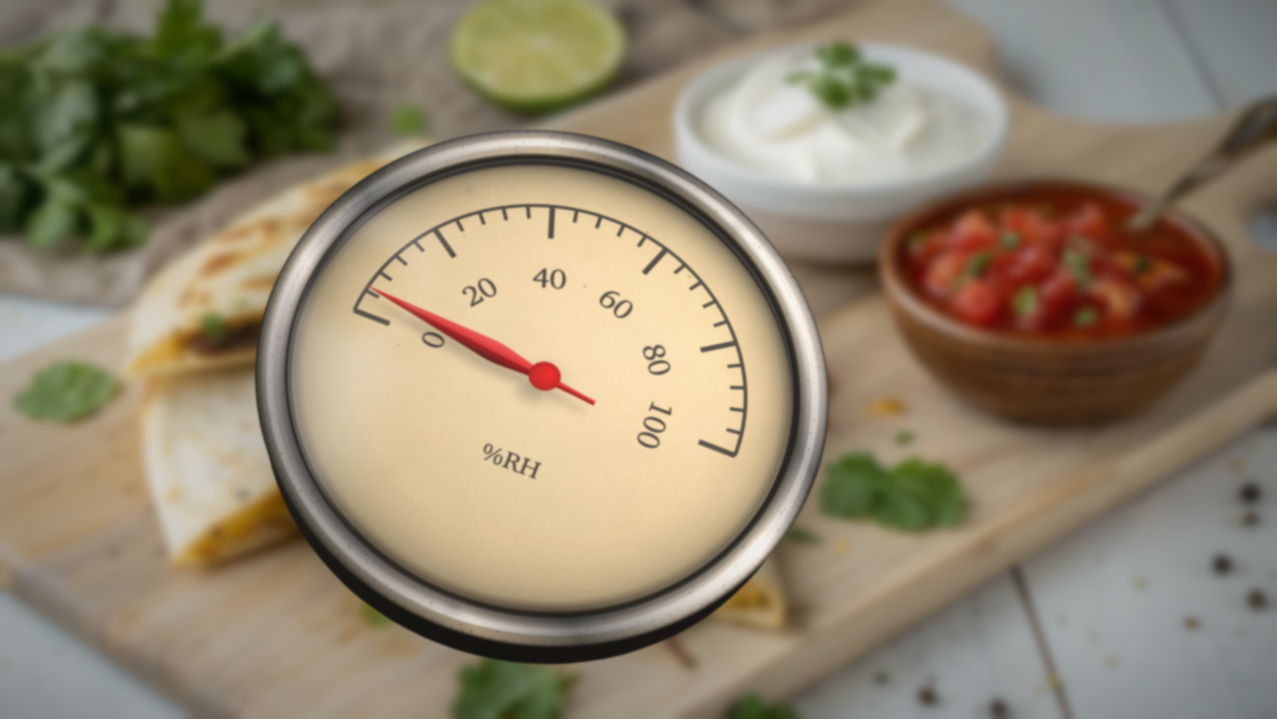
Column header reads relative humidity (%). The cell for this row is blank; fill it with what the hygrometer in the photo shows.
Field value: 4 %
